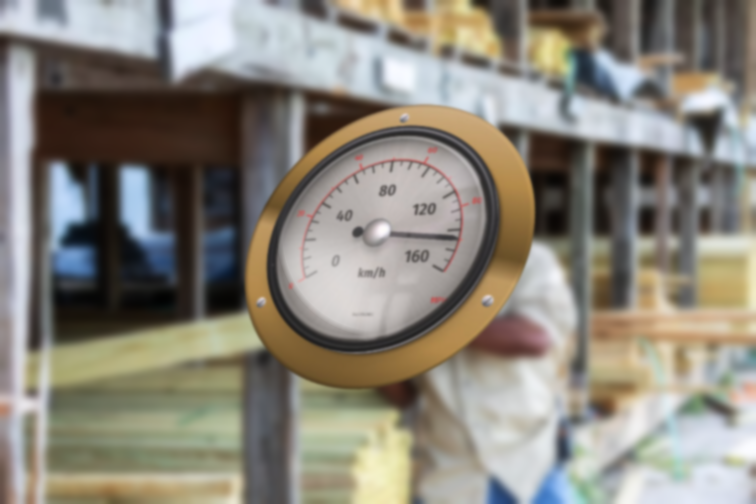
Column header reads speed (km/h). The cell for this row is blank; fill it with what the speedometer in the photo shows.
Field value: 145 km/h
